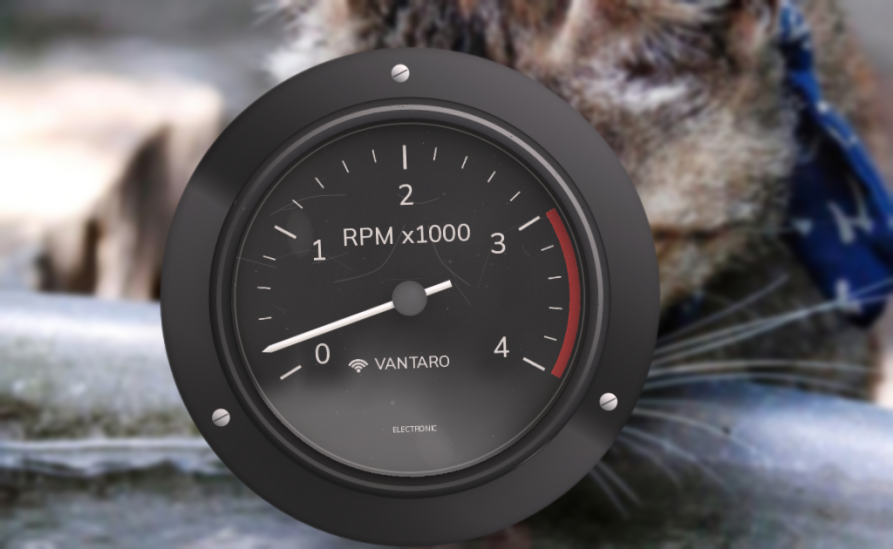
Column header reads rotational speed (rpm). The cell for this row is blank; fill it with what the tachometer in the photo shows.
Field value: 200 rpm
